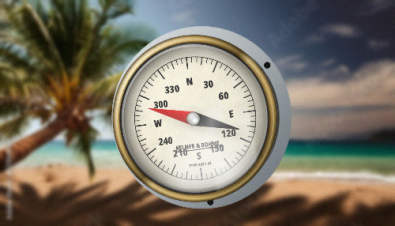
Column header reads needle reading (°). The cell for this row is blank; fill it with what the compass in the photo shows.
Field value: 290 °
